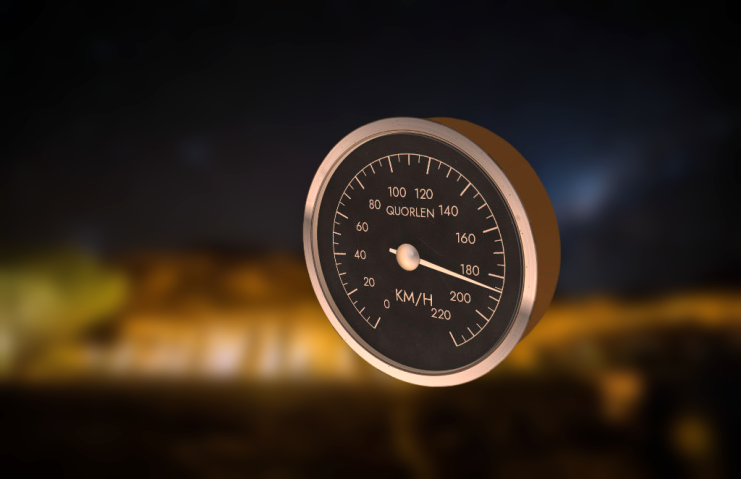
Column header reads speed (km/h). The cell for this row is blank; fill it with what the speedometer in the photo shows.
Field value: 185 km/h
